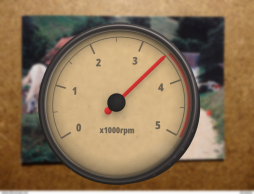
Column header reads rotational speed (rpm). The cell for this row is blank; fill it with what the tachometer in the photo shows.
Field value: 3500 rpm
